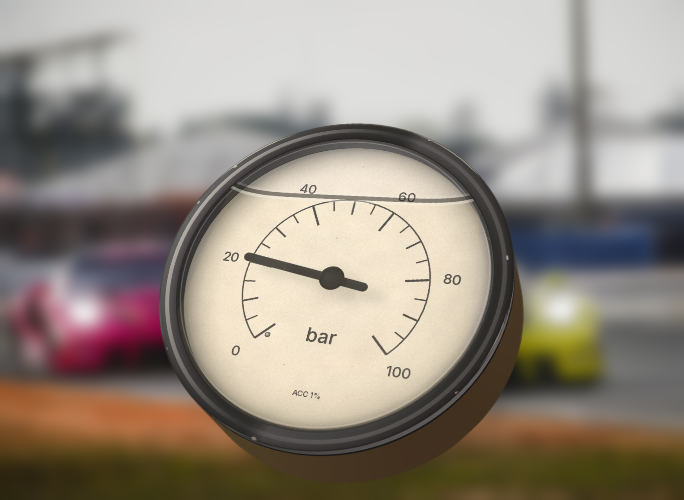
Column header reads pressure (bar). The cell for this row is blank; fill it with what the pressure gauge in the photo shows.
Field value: 20 bar
